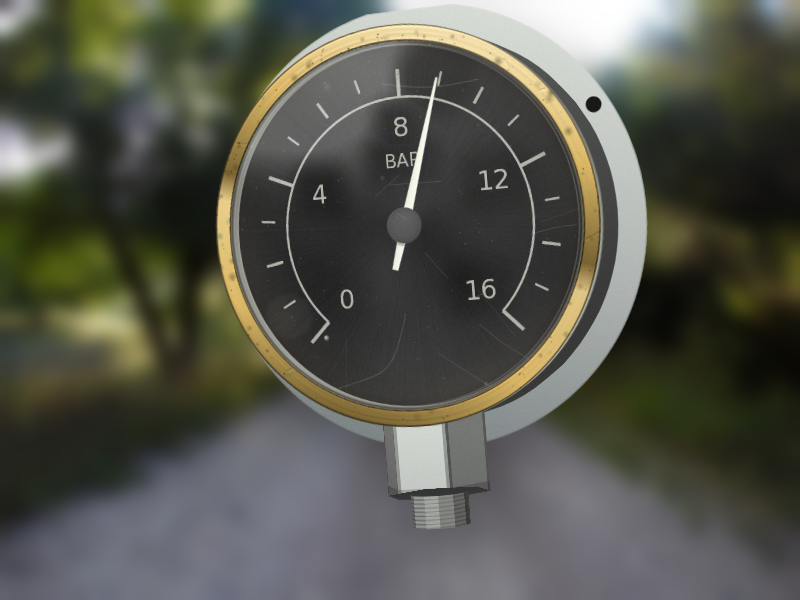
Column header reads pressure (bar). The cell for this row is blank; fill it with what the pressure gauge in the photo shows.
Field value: 9 bar
